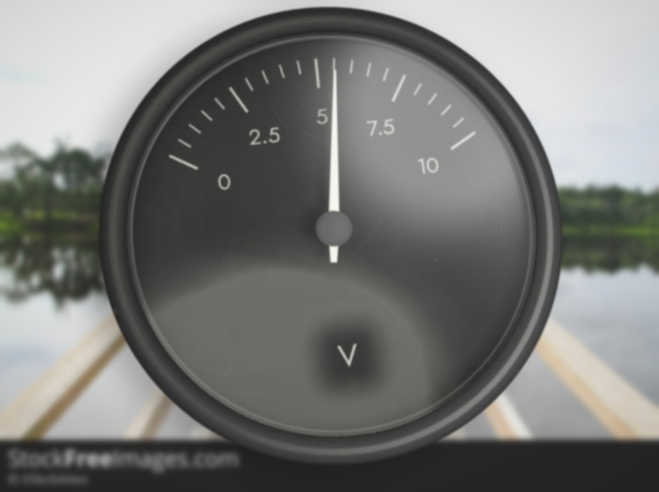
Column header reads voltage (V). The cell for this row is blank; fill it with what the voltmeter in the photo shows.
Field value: 5.5 V
